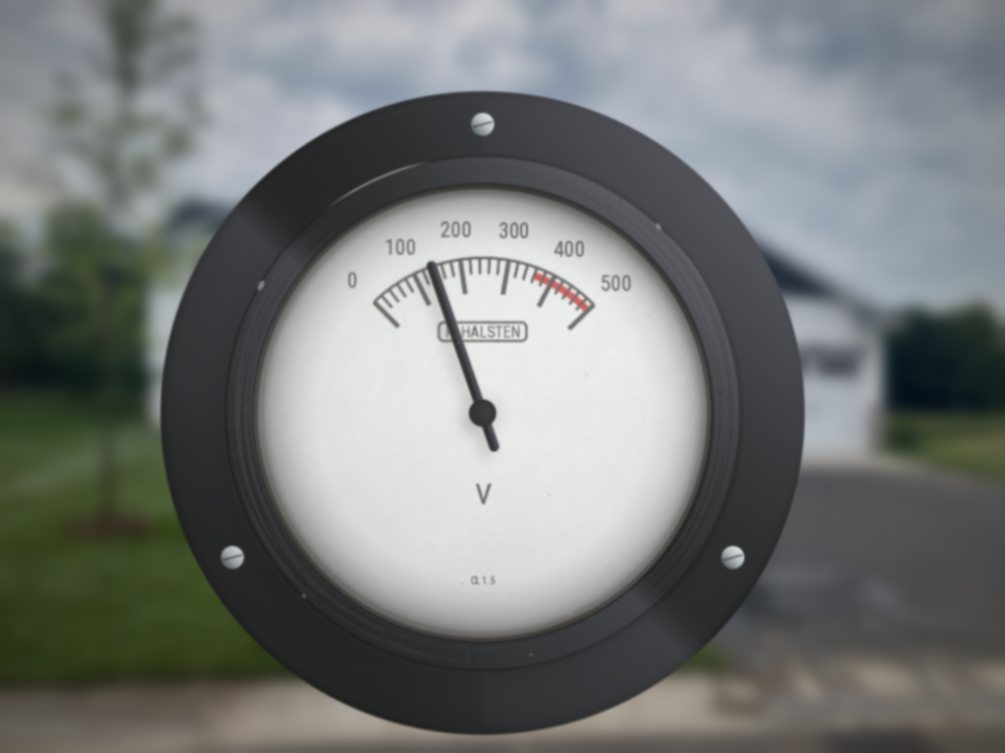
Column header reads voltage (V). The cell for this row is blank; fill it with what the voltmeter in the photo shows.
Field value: 140 V
